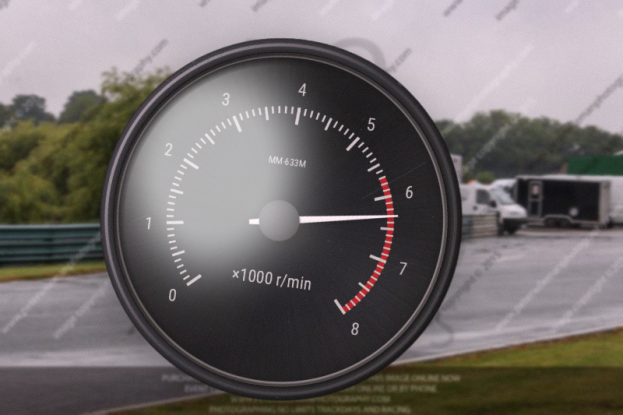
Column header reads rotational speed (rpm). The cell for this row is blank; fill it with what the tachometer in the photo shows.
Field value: 6300 rpm
